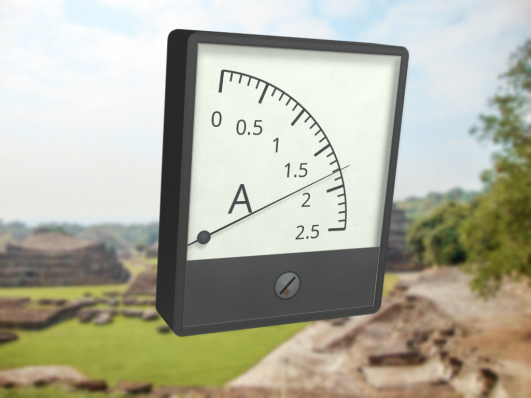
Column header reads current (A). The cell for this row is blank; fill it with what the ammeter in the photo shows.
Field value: 1.8 A
